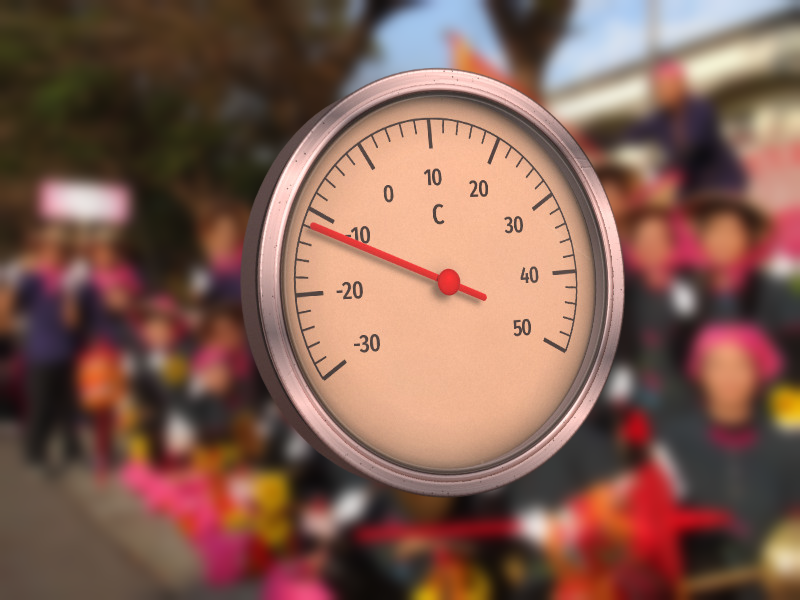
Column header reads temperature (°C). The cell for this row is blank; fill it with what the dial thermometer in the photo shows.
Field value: -12 °C
